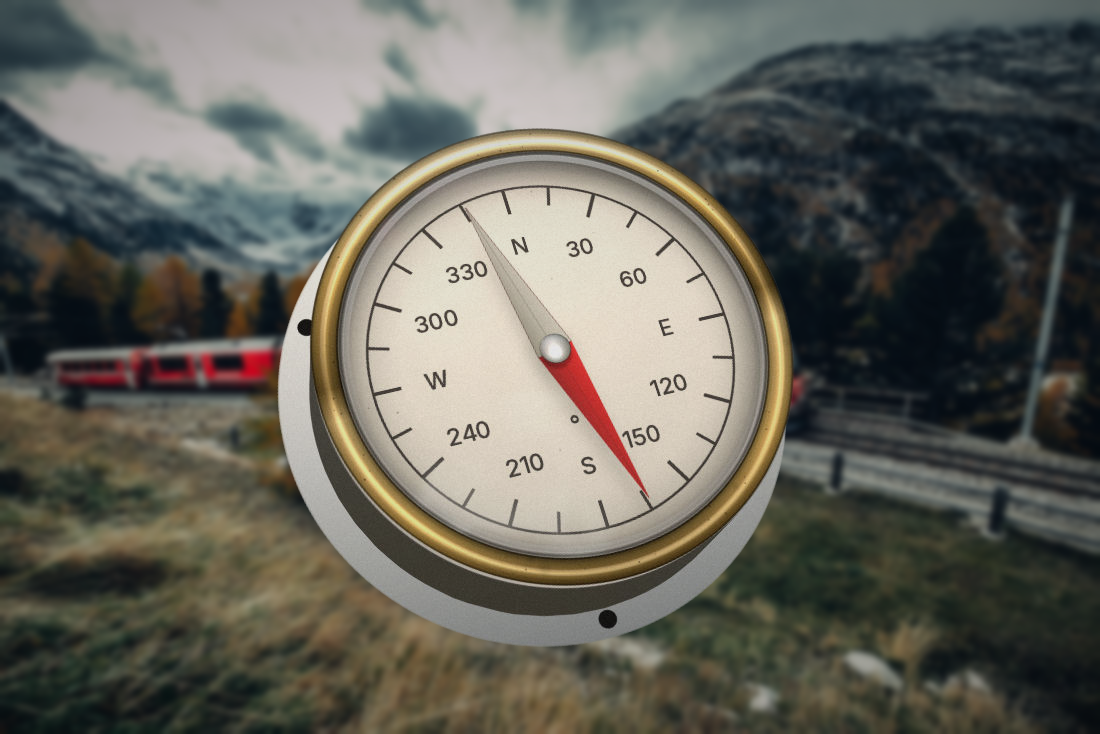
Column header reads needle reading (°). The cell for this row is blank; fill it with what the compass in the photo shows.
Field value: 165 °
